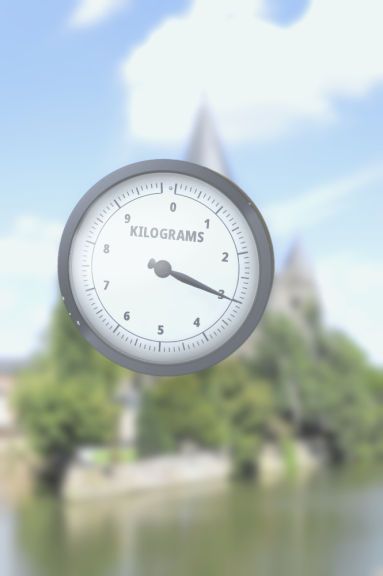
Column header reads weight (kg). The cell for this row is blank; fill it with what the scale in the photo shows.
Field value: 3 kg
